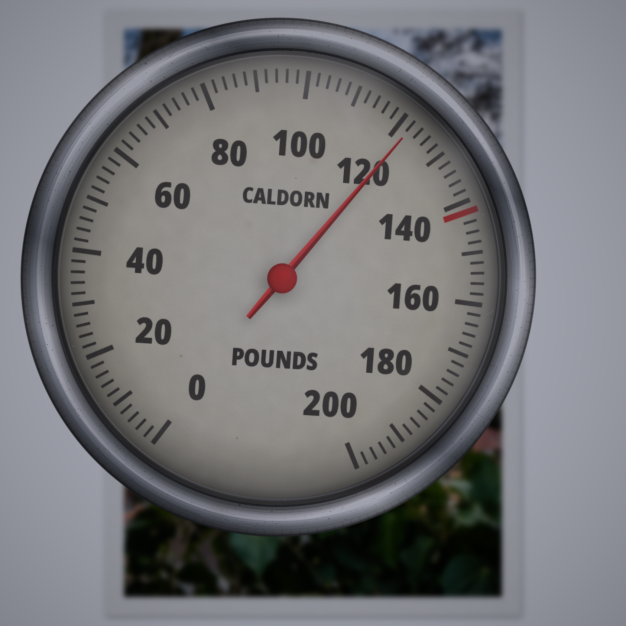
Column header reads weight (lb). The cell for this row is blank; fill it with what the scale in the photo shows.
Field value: 122 lb
